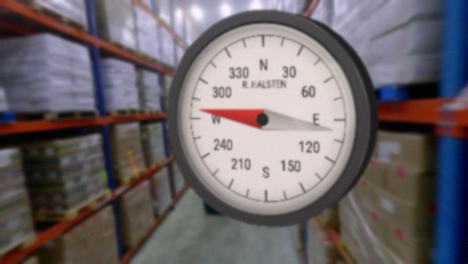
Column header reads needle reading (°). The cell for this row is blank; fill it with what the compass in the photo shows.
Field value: 277.5 °
